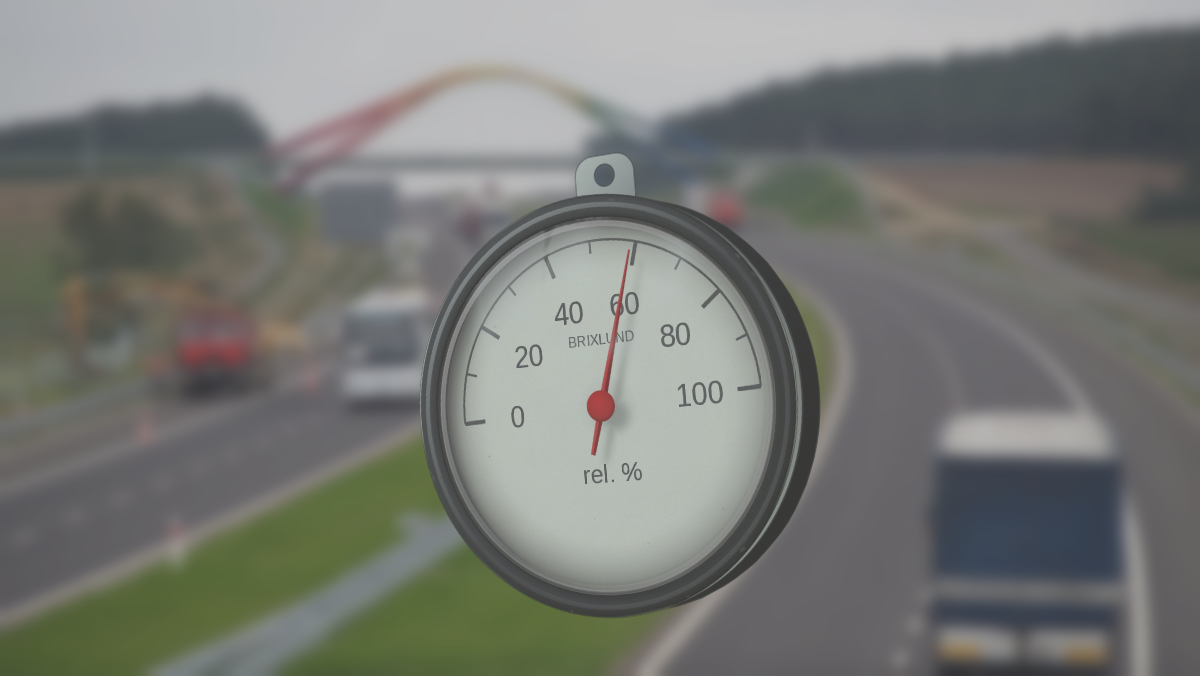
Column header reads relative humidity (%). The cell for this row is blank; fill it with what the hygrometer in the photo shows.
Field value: 60 %
